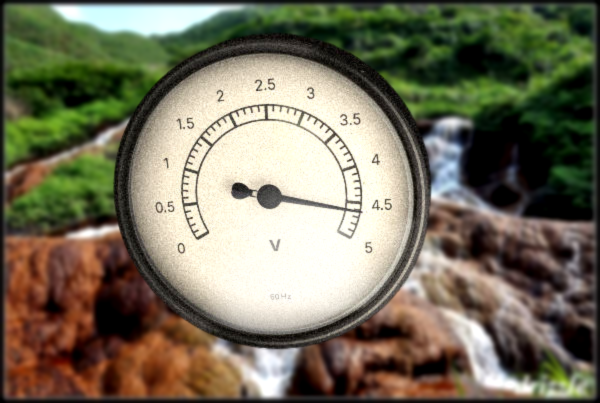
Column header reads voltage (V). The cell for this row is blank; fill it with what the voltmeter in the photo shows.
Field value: 4.6 V
